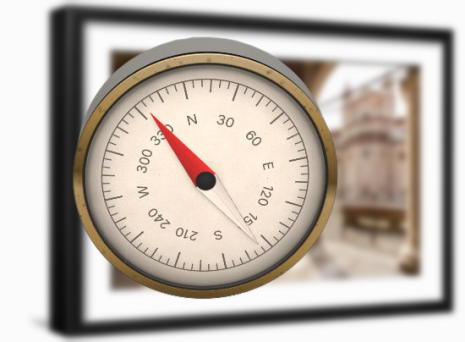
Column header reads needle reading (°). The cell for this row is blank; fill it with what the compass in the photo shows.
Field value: 335 °
